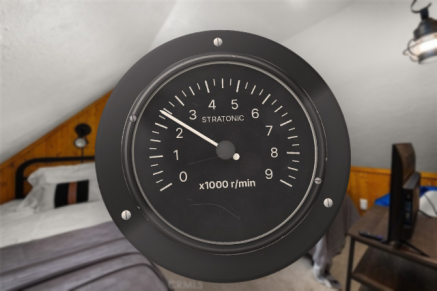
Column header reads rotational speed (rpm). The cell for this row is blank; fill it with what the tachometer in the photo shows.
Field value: 2375 rpm
